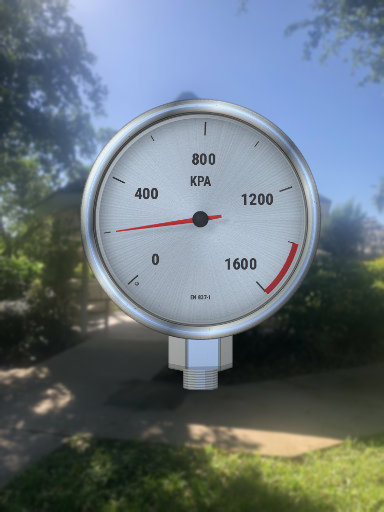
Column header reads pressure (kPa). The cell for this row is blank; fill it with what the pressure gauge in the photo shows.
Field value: 200 kPa
